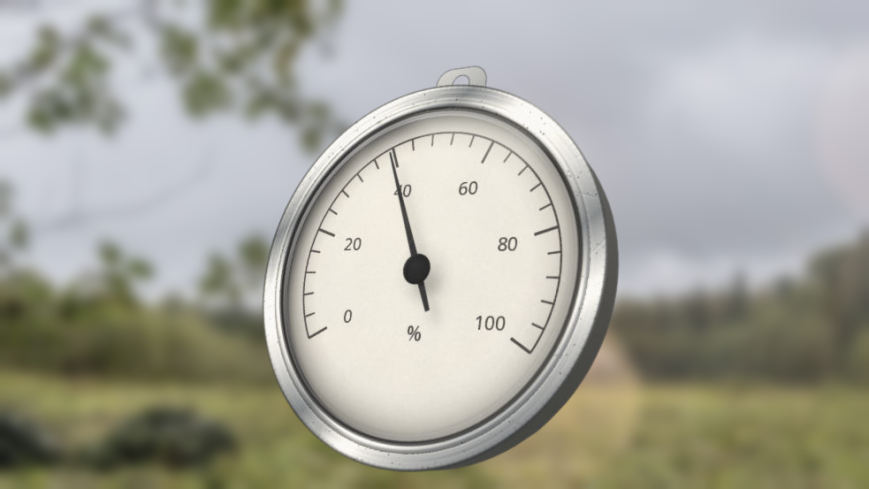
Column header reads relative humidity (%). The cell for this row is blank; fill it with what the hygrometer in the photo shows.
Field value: 40 %
